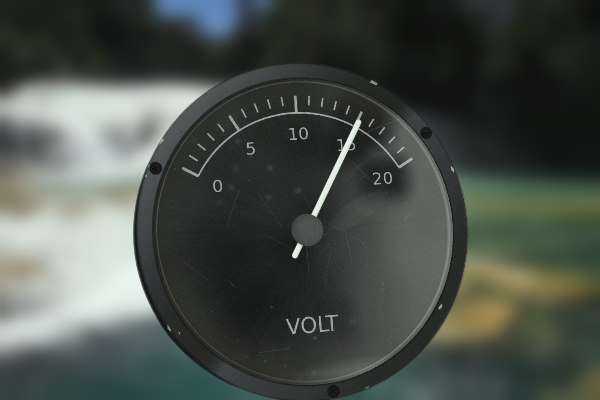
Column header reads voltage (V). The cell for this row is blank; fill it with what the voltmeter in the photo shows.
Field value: 15 V
